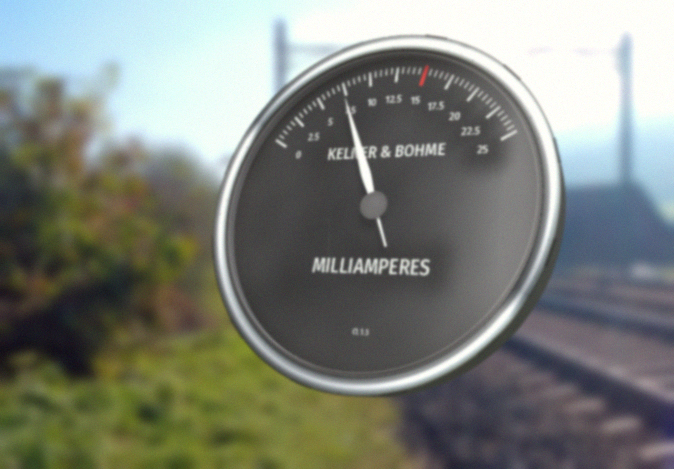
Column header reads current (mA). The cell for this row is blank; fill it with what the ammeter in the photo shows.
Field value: 7.5 mA
